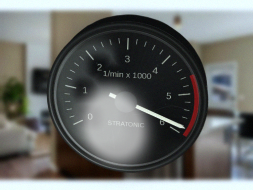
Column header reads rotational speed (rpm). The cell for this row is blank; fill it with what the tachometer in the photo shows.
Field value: 5800 rpm
